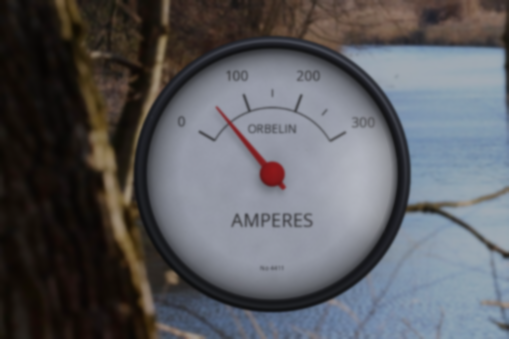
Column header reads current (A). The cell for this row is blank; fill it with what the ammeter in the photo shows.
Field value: 50 A
